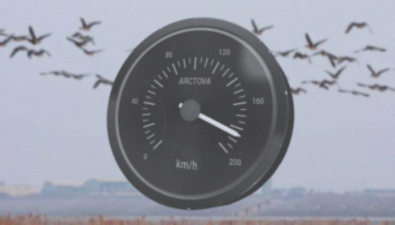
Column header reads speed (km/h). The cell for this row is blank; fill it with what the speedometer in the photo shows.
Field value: 185 km/h
